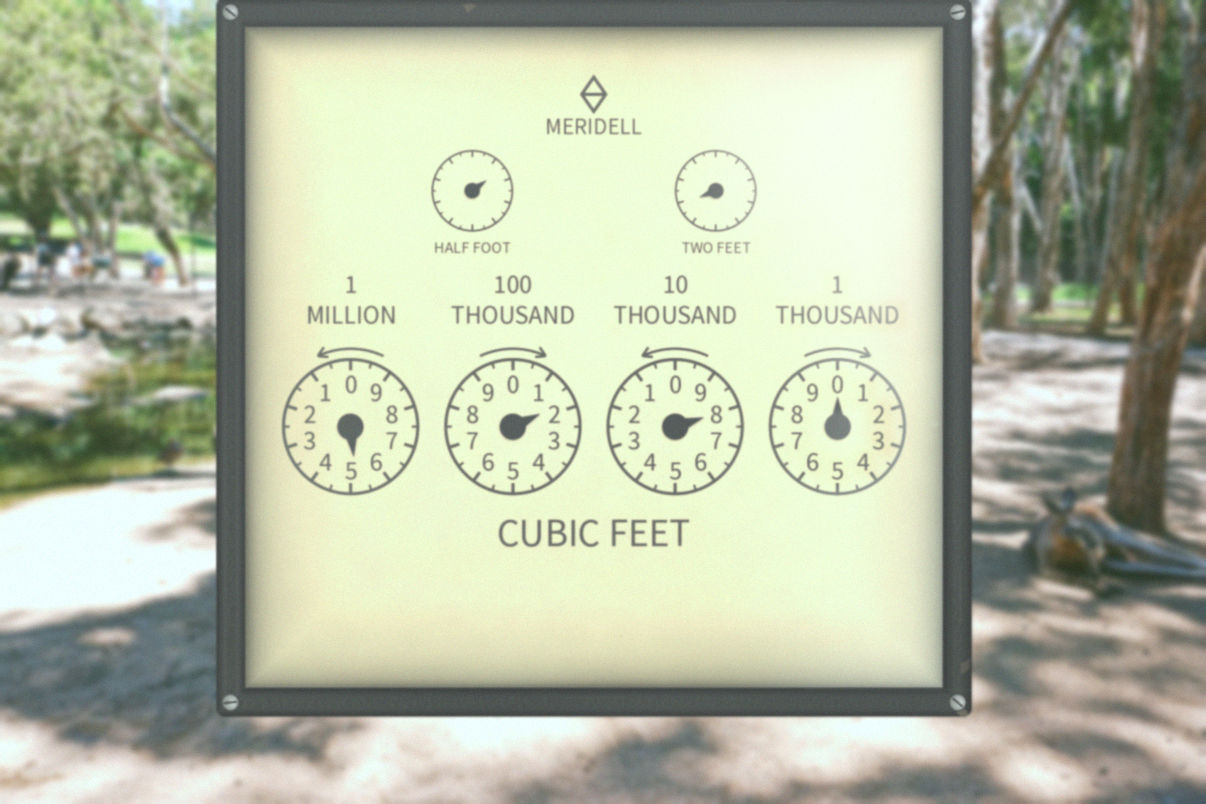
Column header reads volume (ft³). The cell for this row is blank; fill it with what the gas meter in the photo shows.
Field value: 518000 ft³
